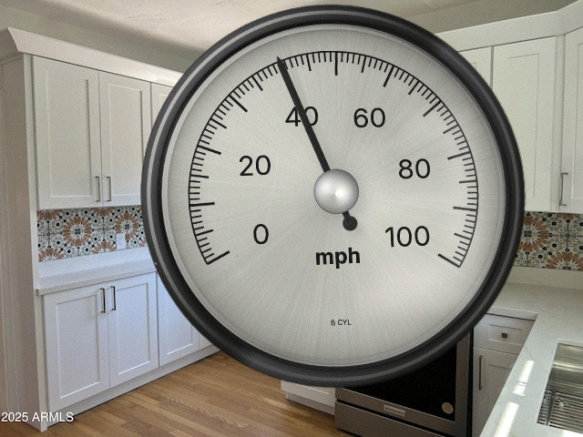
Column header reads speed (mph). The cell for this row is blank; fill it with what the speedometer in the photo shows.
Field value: 40 mph
